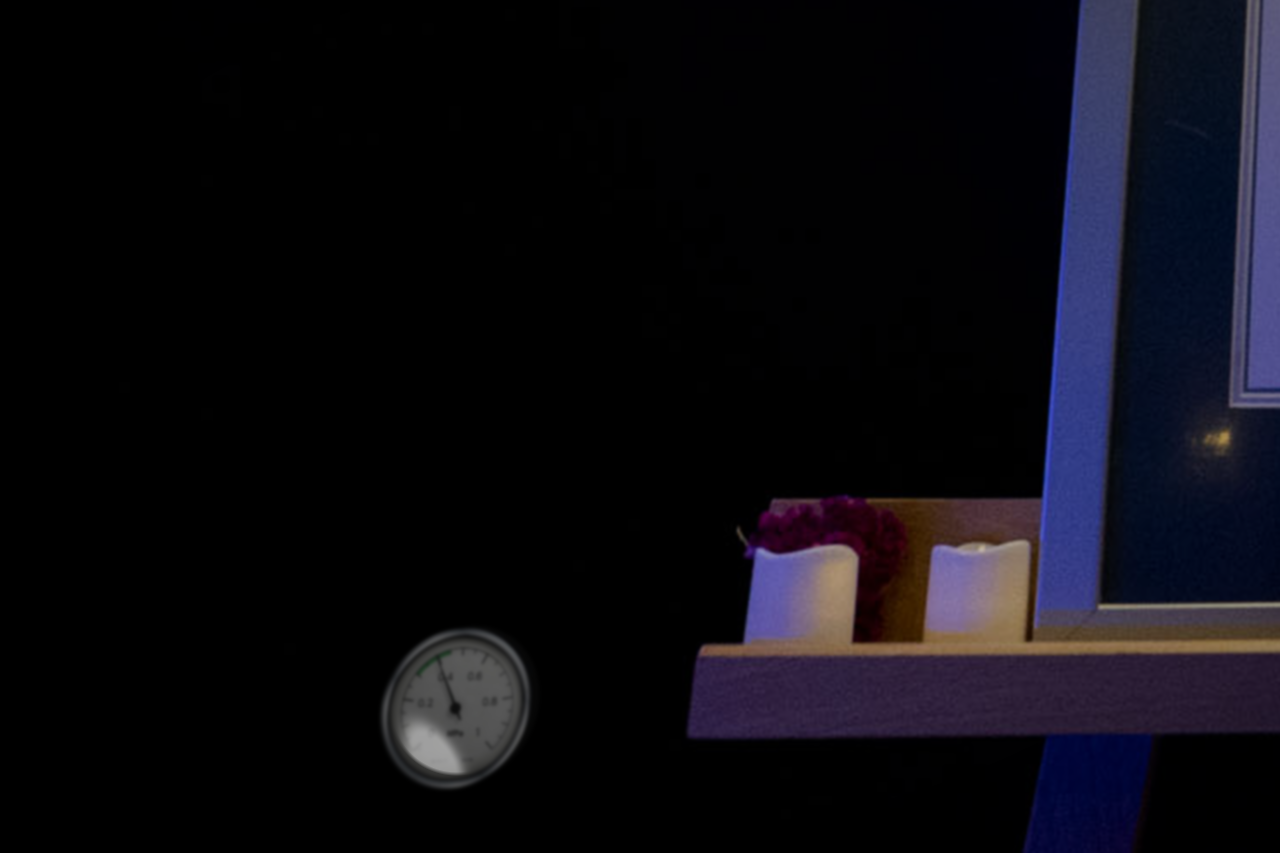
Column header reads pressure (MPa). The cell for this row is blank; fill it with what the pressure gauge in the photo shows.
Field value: 0.4 MPa
